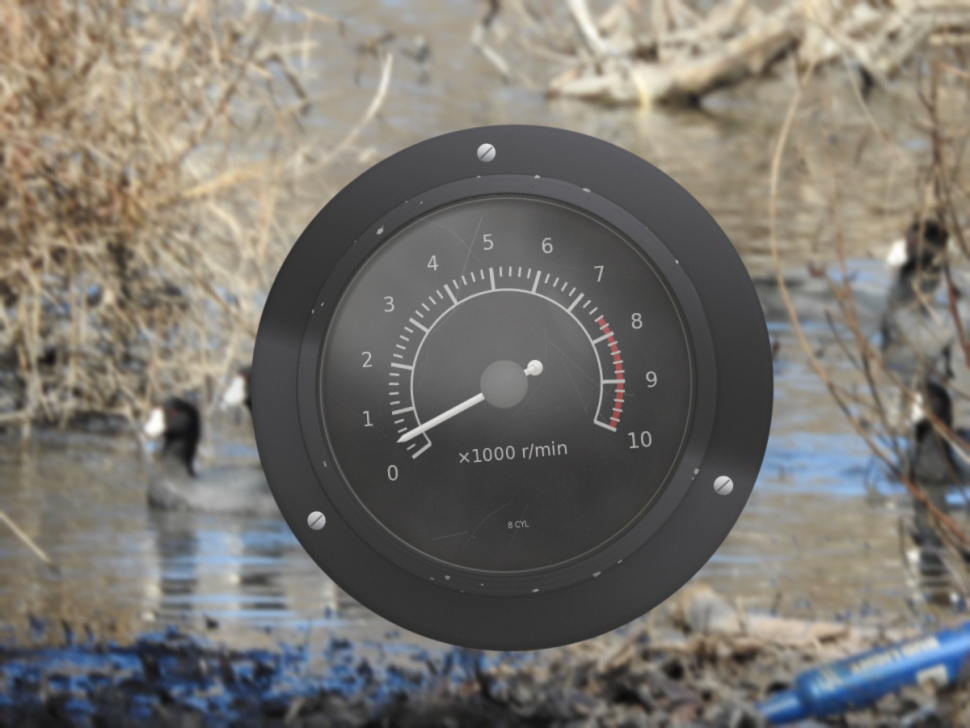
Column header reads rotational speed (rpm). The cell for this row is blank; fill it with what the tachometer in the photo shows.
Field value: 400 rpm
